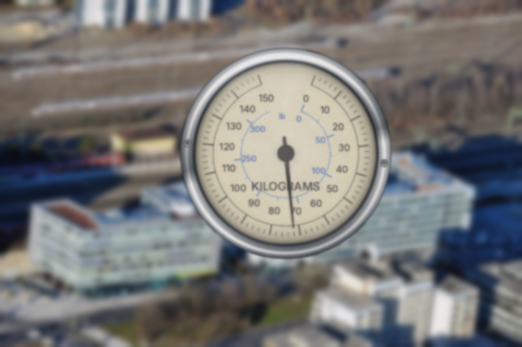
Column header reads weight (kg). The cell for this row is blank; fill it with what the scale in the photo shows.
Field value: 72 kg
